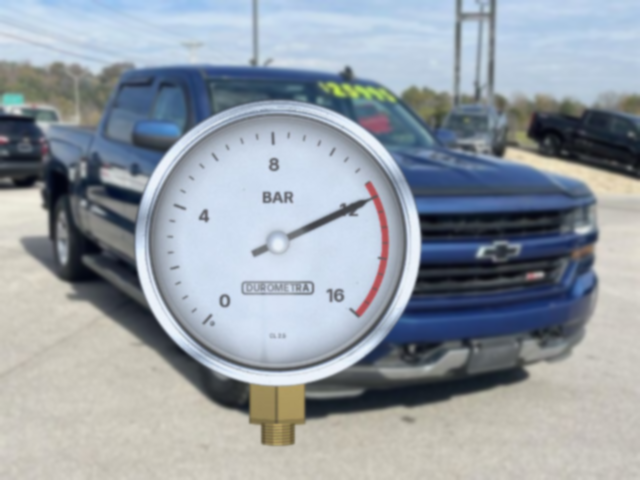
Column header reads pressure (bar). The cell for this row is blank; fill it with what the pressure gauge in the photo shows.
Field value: 12 bar
